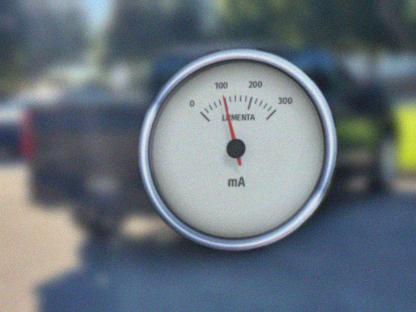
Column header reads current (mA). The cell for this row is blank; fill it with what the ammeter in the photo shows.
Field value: 100 mA
